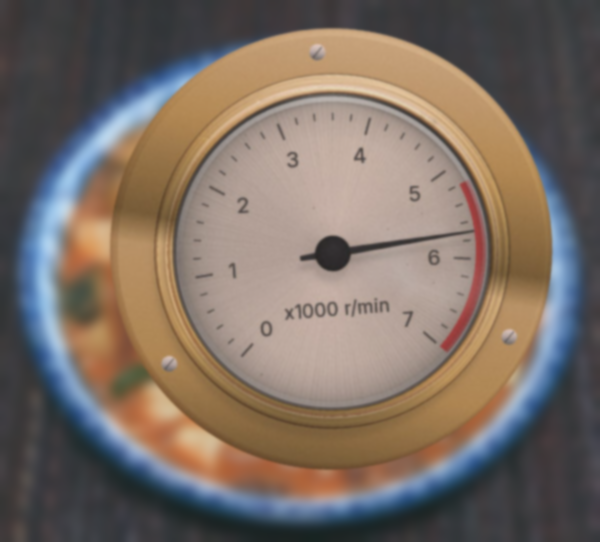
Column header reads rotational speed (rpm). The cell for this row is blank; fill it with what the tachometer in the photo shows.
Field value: 5700 rpm
